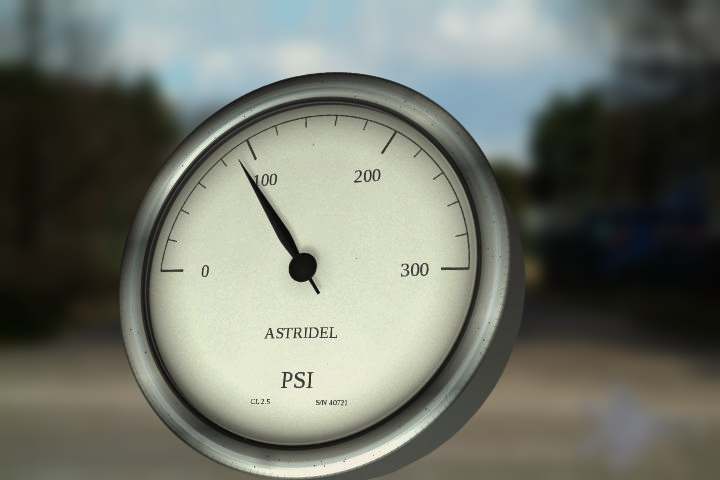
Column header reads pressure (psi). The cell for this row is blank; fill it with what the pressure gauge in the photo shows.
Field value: 90 psi
